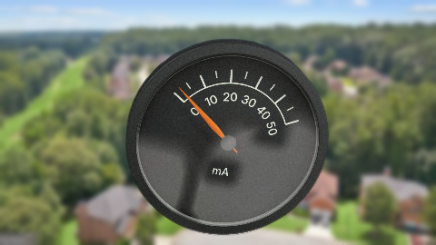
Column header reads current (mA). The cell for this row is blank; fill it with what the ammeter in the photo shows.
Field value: 2.5 mA
